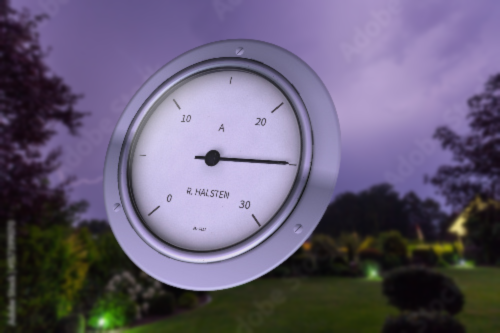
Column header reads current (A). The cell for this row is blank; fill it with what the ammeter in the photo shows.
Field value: 25 A
